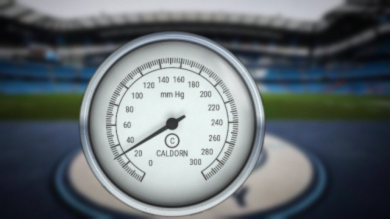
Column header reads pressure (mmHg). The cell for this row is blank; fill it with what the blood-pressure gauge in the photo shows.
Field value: 30 mmHg
